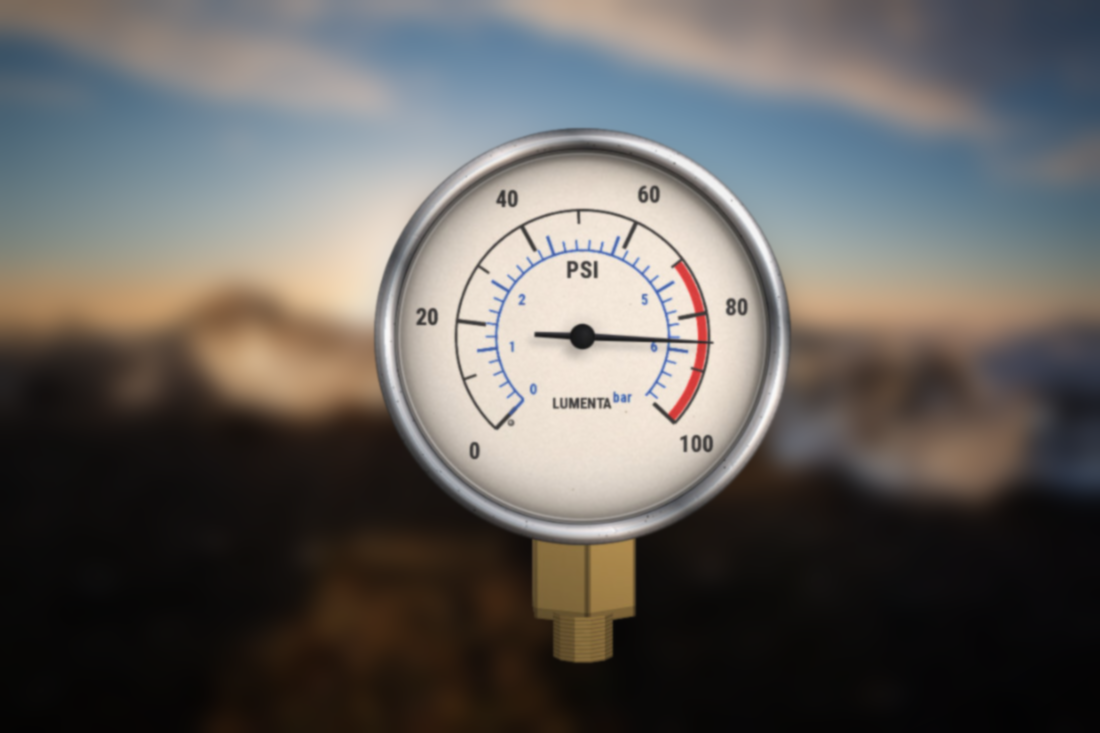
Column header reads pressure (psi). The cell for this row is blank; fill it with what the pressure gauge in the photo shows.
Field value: 85 psi
